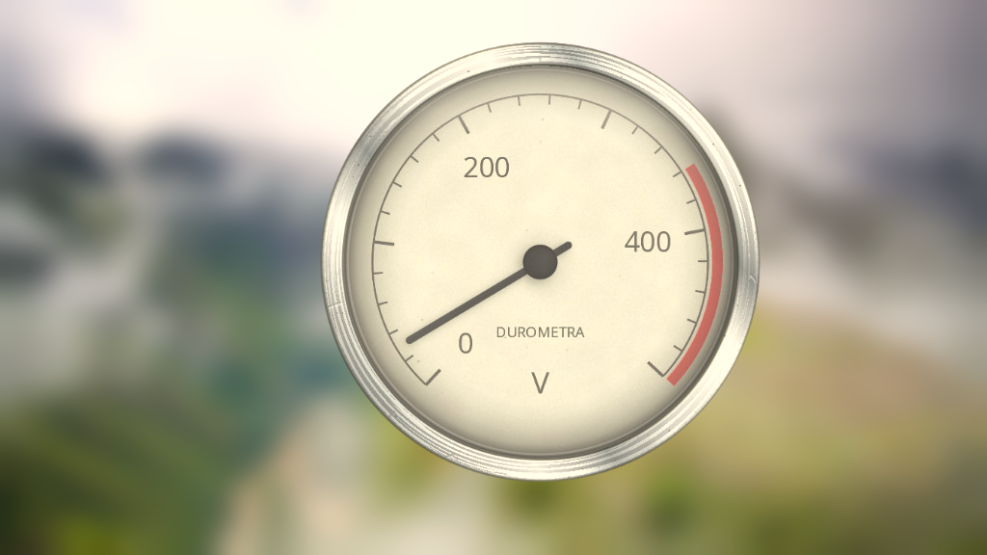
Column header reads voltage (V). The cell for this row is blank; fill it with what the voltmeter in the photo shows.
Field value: 30 V
